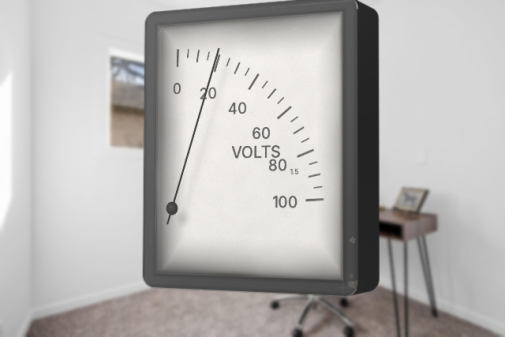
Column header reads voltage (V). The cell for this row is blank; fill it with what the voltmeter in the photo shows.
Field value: 20 V
